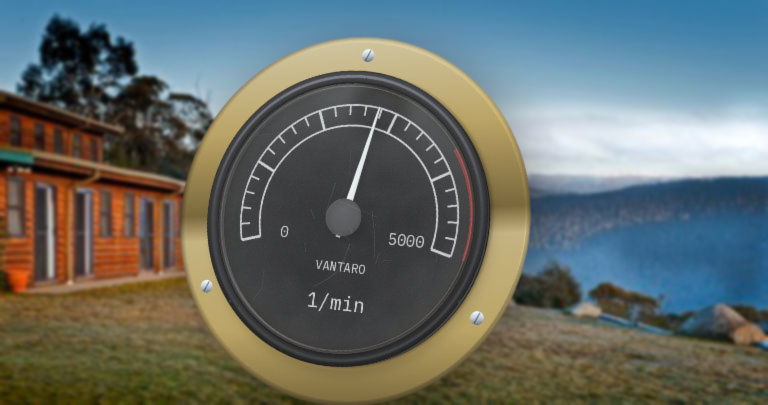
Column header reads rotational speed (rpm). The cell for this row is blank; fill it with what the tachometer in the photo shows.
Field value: 2800 rpm
